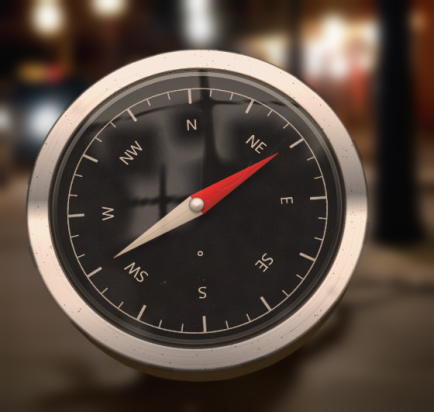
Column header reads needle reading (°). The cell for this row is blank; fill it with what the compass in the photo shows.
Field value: 60 °
